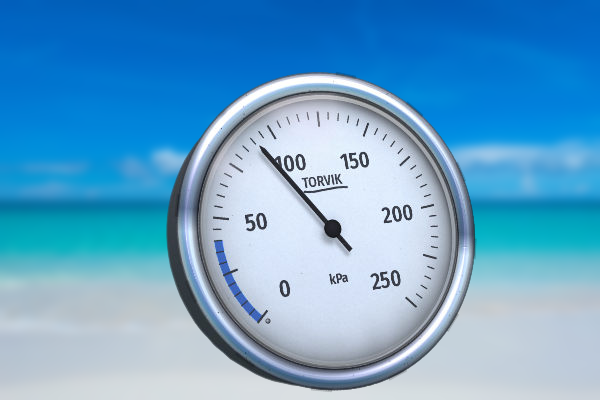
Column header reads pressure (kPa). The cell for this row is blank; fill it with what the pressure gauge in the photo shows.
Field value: 90 kPa
